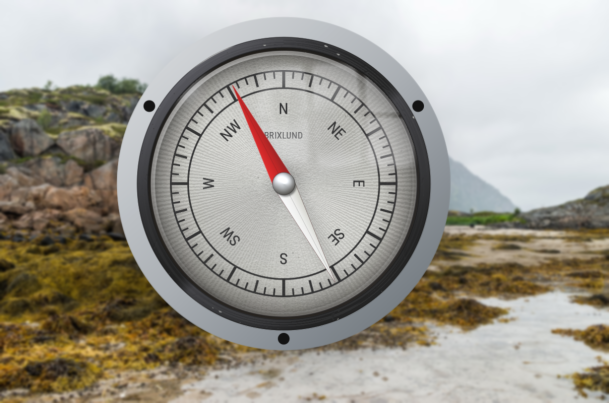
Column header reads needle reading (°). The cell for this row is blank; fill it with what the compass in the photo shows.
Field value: 332.5 °
